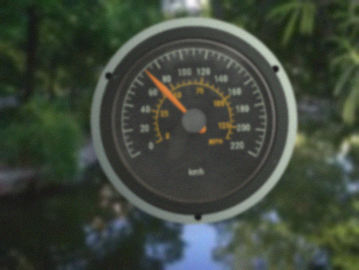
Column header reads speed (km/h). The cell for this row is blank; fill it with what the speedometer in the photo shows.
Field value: 70 km/h
